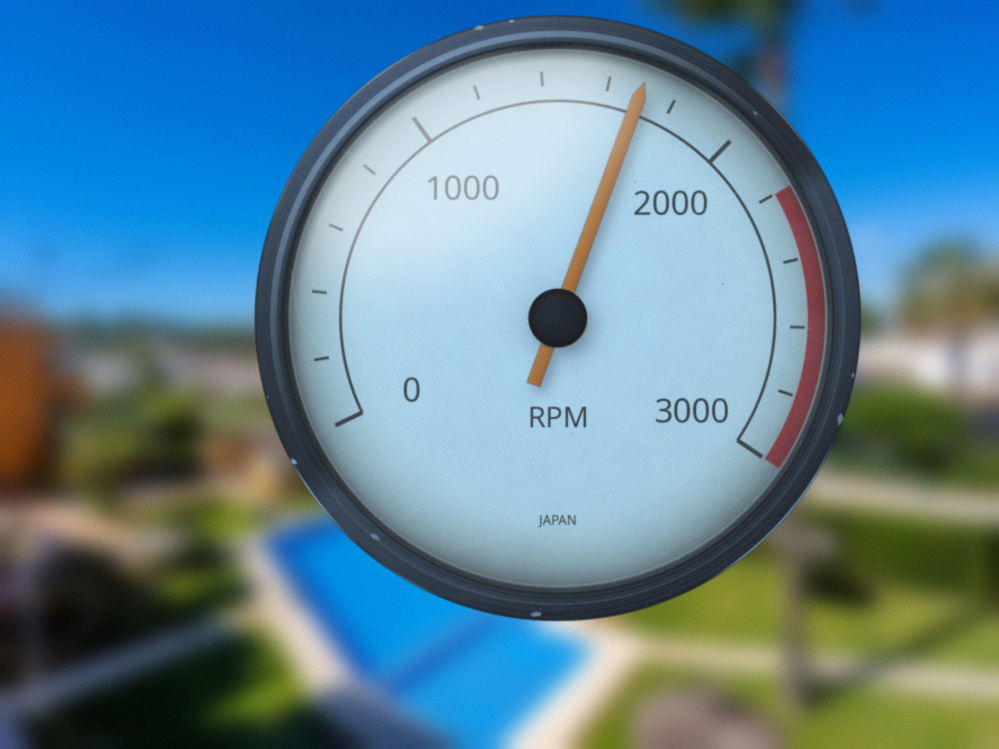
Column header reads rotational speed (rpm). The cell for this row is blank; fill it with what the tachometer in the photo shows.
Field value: 1700 rpm
